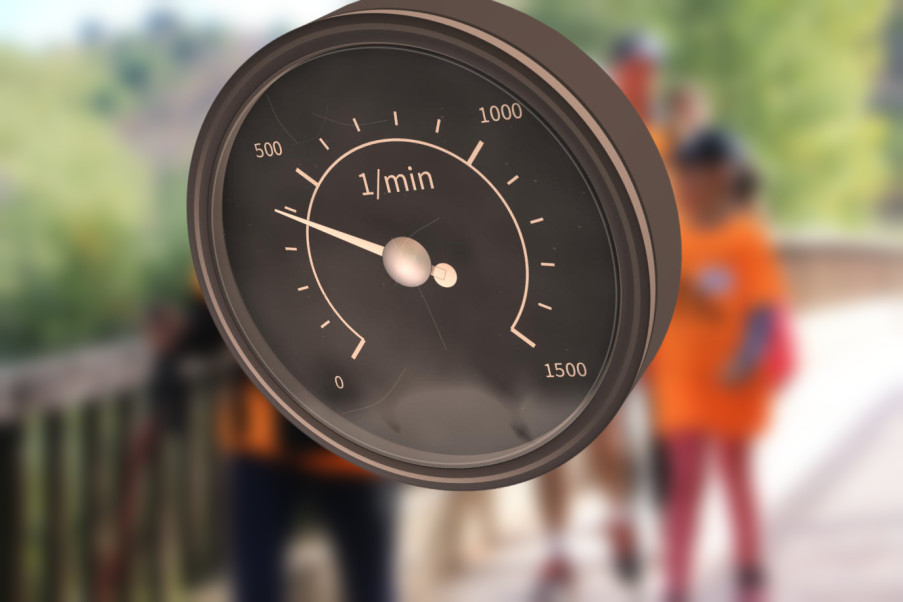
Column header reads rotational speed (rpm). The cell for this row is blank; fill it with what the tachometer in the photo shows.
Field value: 400 rpm
